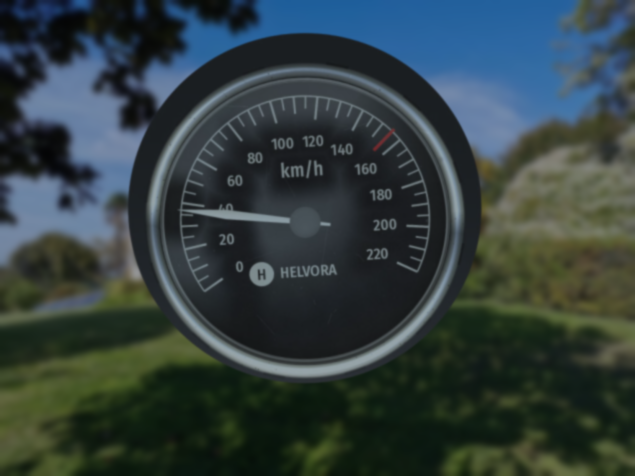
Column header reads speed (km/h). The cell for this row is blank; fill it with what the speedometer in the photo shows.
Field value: 37.5 km/h
